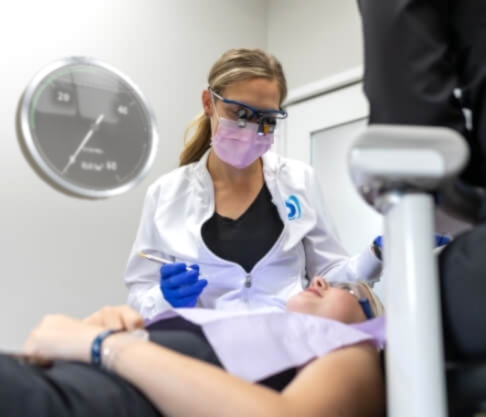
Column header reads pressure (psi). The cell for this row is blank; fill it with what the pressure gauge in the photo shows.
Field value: 0 psi
